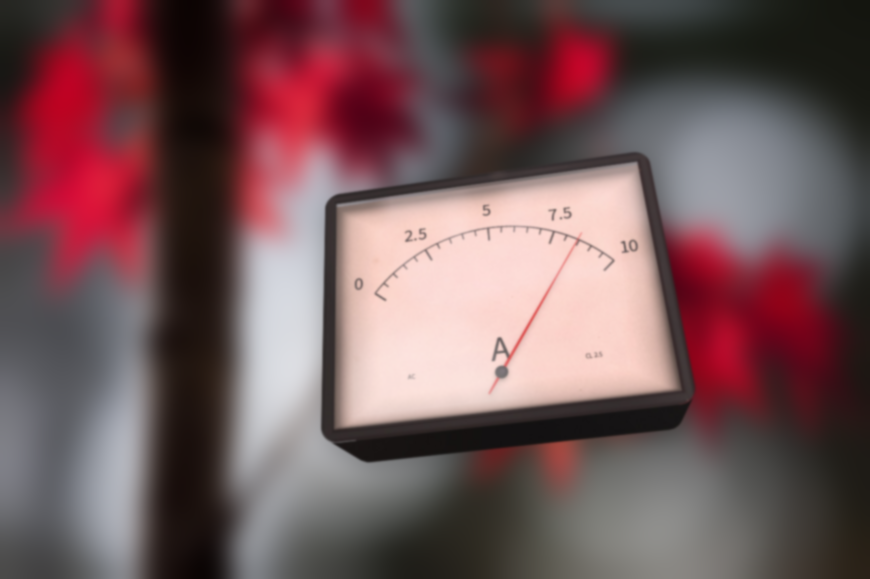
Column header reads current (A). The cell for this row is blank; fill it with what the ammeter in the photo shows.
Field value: 8.5 A
